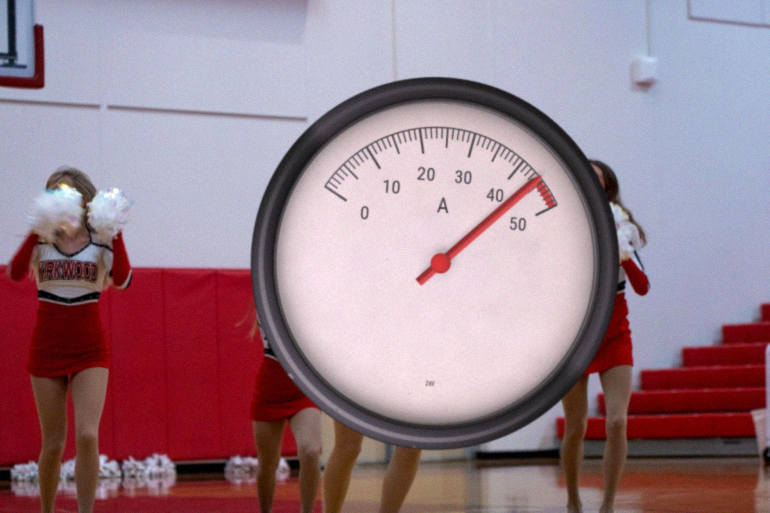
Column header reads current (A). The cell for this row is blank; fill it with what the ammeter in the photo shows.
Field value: 44 A
